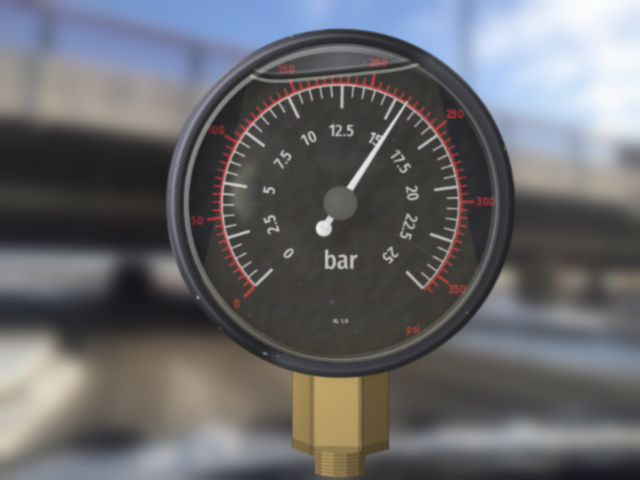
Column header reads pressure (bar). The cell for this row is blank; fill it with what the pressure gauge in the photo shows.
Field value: 15.5 bar
